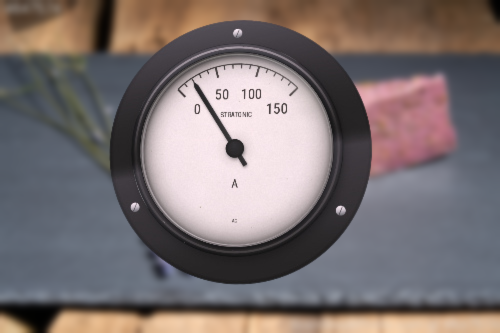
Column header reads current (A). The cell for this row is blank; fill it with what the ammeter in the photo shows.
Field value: 20 A
